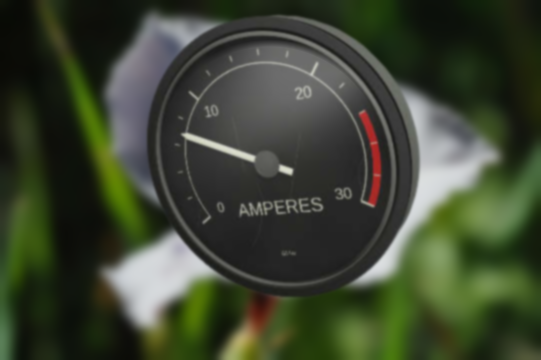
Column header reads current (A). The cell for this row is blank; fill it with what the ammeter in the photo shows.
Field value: 7 A
